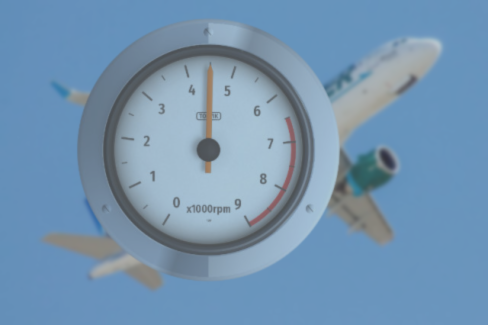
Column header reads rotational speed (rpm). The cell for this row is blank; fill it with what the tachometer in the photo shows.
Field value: 4500 rpm
